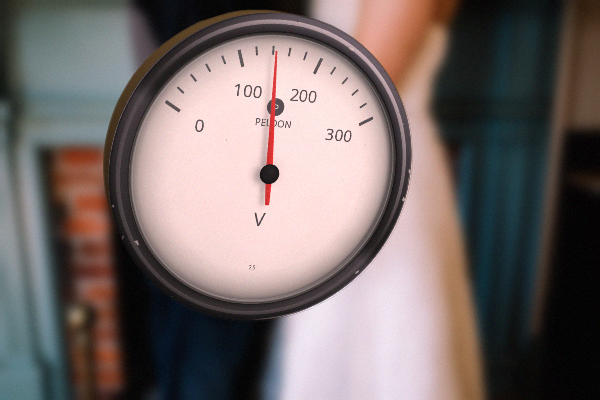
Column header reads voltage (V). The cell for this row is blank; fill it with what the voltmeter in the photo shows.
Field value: 140 V
